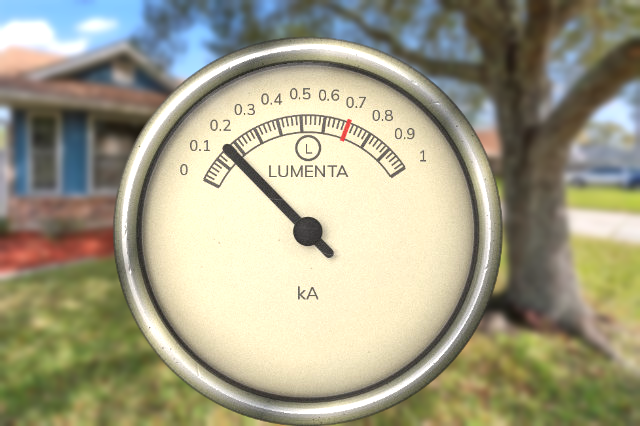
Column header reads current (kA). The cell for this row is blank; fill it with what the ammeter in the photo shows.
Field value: 0.16 kA
